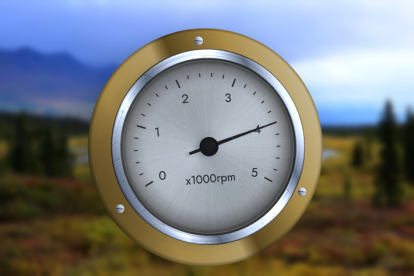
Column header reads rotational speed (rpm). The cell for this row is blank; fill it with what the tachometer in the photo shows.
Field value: 4000 rpm
